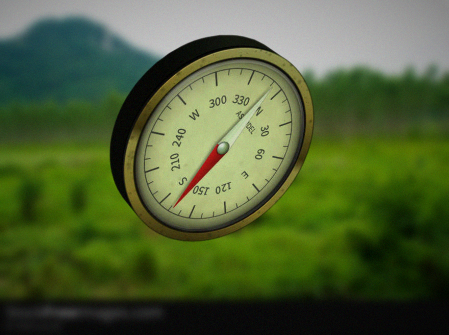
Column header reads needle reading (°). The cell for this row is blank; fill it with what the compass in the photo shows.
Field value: 170 °
